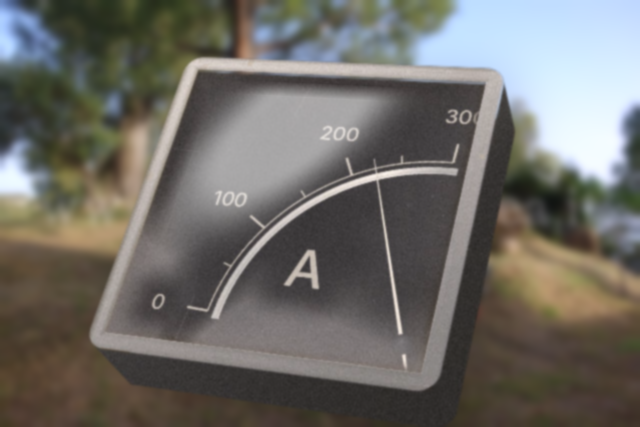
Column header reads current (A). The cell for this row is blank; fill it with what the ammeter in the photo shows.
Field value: 225 A
